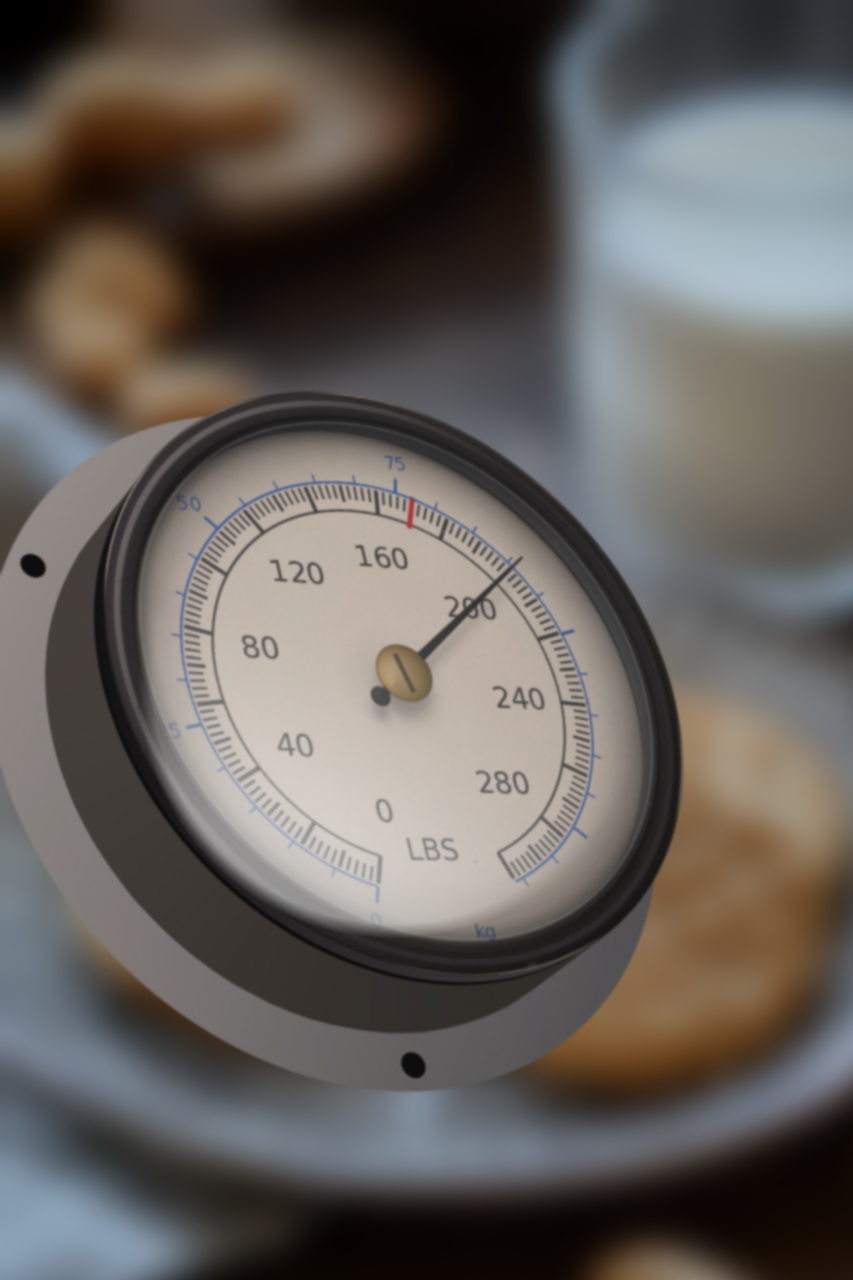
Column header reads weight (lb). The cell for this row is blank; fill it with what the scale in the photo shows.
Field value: 200 lb
